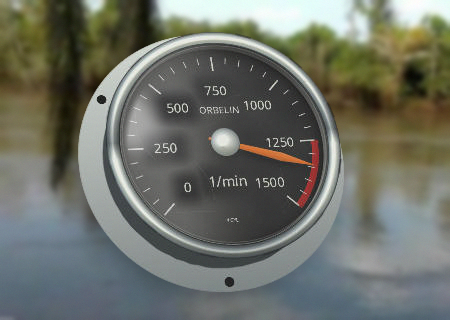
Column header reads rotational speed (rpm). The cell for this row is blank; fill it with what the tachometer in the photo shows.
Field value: 1350 rpm
